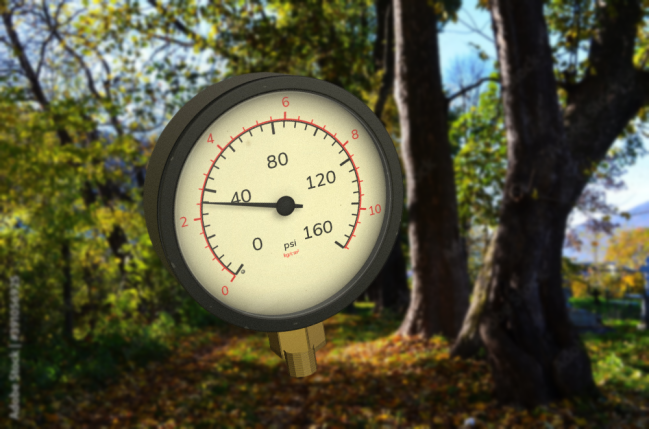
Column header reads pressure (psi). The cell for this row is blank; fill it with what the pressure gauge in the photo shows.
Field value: 35 psi
